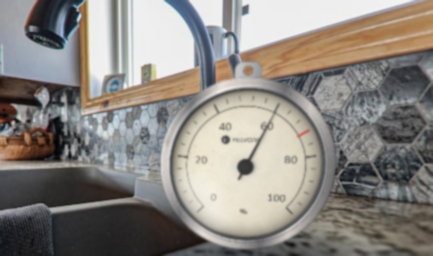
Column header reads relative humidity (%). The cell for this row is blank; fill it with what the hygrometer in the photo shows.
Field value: 60 %
